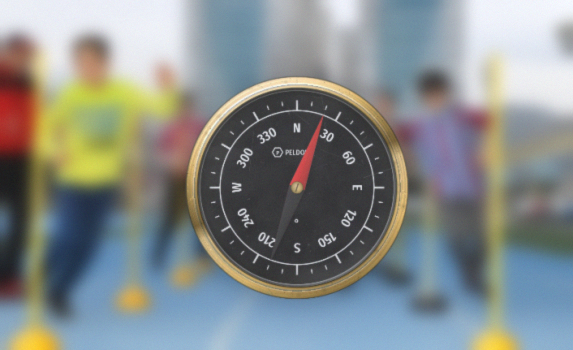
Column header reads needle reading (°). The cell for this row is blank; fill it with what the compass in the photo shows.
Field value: 20 °
